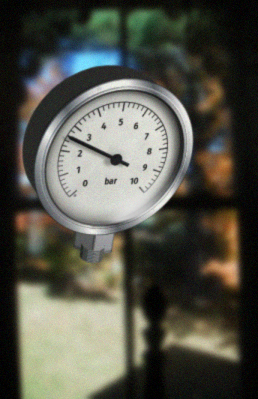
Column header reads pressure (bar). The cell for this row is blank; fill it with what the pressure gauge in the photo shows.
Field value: 2.6 bar
